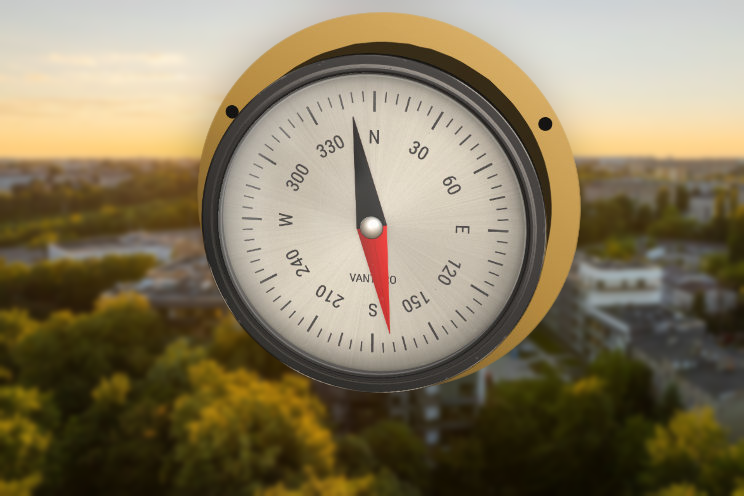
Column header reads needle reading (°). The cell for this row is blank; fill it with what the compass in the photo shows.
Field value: 170 °
